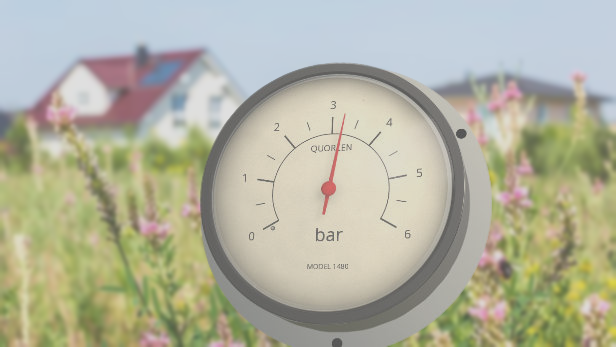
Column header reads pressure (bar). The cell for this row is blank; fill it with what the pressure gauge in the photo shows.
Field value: 3.25 bar
